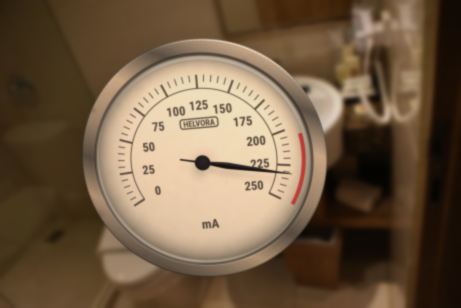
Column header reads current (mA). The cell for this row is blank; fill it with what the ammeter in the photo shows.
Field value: 230 mA
